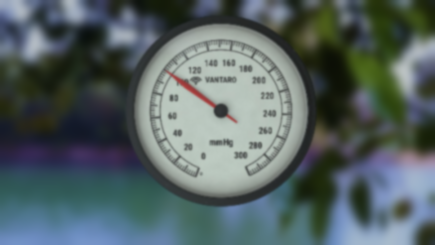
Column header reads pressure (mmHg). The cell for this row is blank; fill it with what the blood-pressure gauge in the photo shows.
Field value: 100 mmHg
